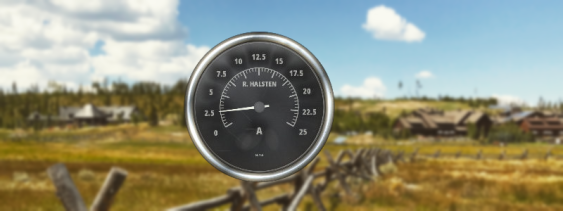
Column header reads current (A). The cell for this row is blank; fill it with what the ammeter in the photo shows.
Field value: 2.5 A
